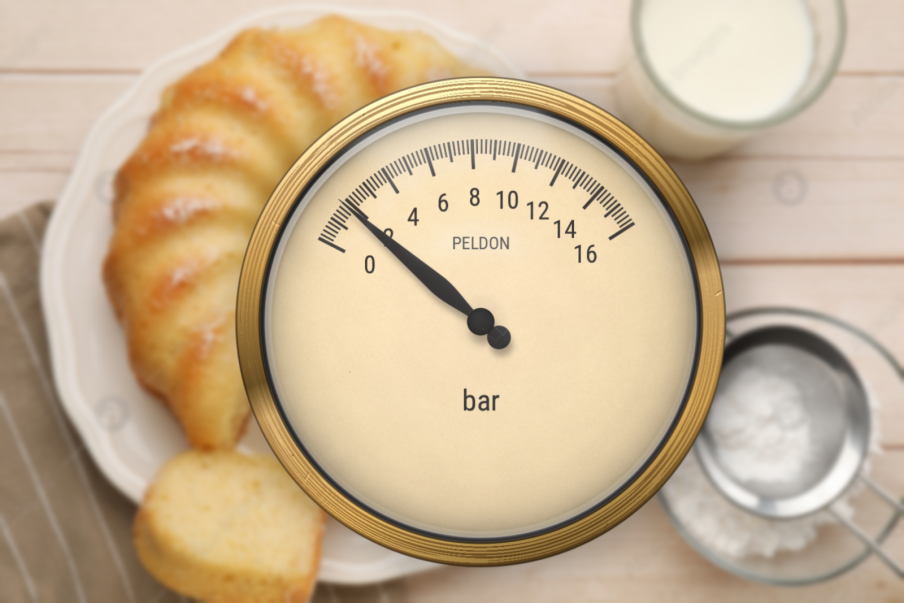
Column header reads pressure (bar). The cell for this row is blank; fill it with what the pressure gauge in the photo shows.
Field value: 1.8 bar
